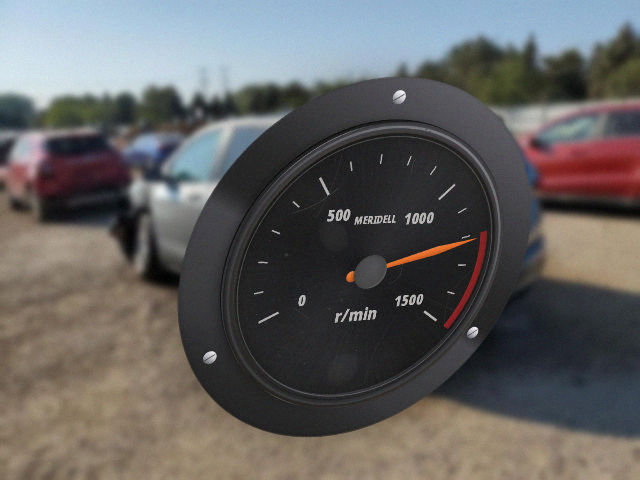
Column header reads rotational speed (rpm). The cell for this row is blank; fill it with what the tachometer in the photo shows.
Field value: 1200 rpm
